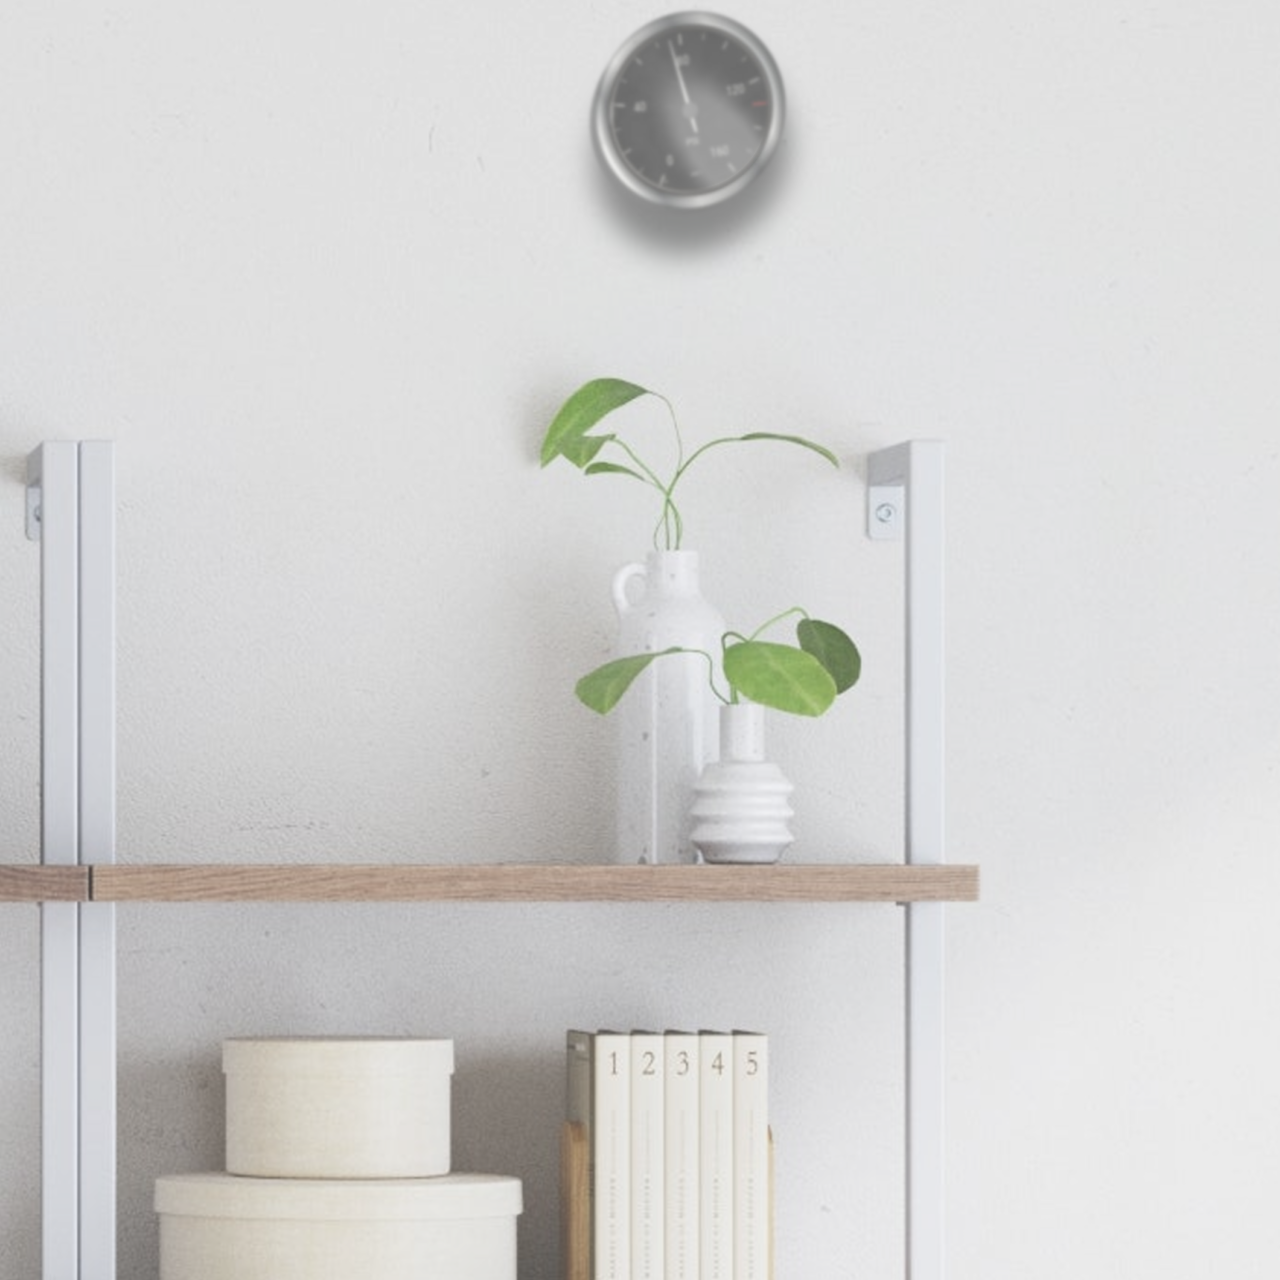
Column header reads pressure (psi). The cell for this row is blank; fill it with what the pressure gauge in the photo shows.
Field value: 75 psi
